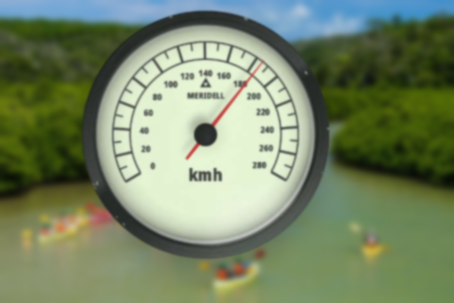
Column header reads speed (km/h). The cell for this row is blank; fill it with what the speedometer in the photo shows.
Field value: 185 km/h
